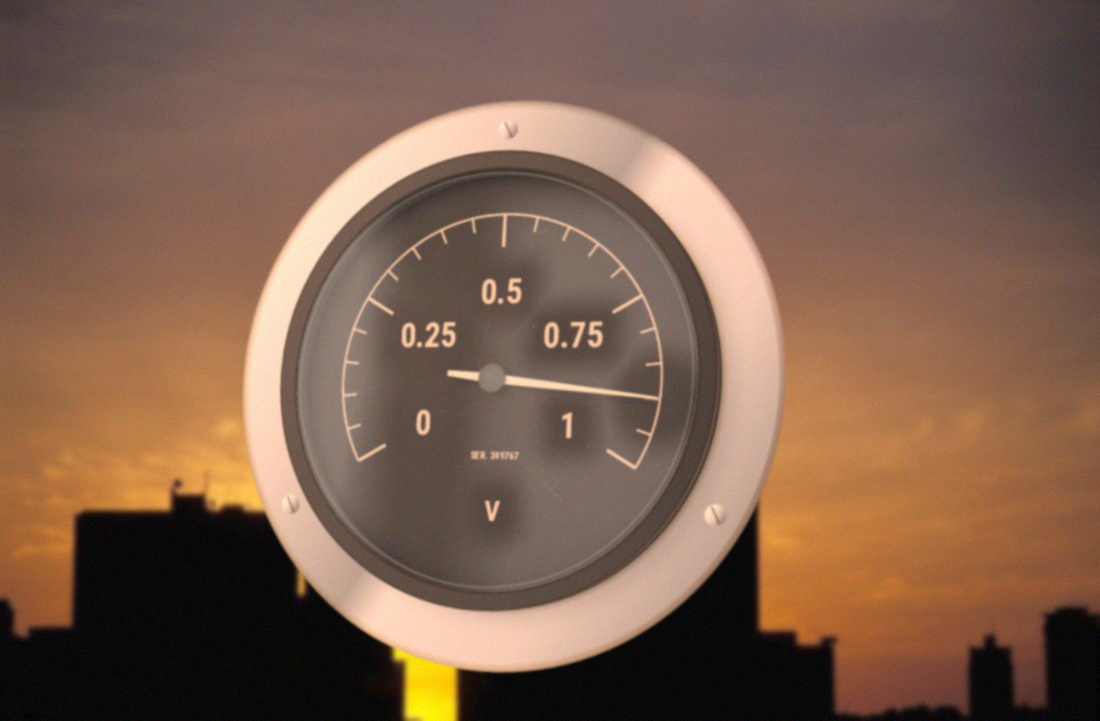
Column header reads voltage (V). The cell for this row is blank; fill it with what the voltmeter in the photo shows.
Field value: 0.9 V
